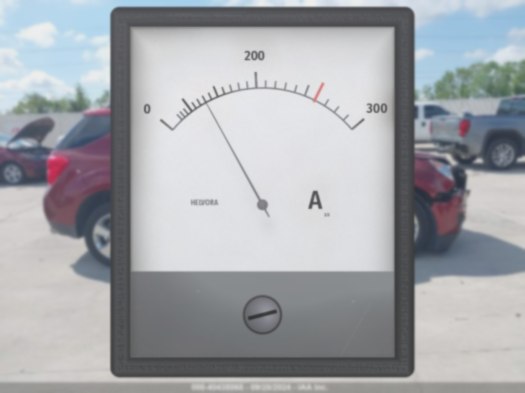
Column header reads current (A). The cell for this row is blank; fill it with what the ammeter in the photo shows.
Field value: 130 A
